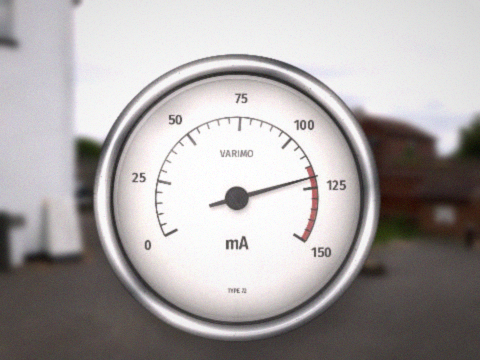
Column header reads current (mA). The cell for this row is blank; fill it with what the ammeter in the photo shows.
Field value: 120 mA
